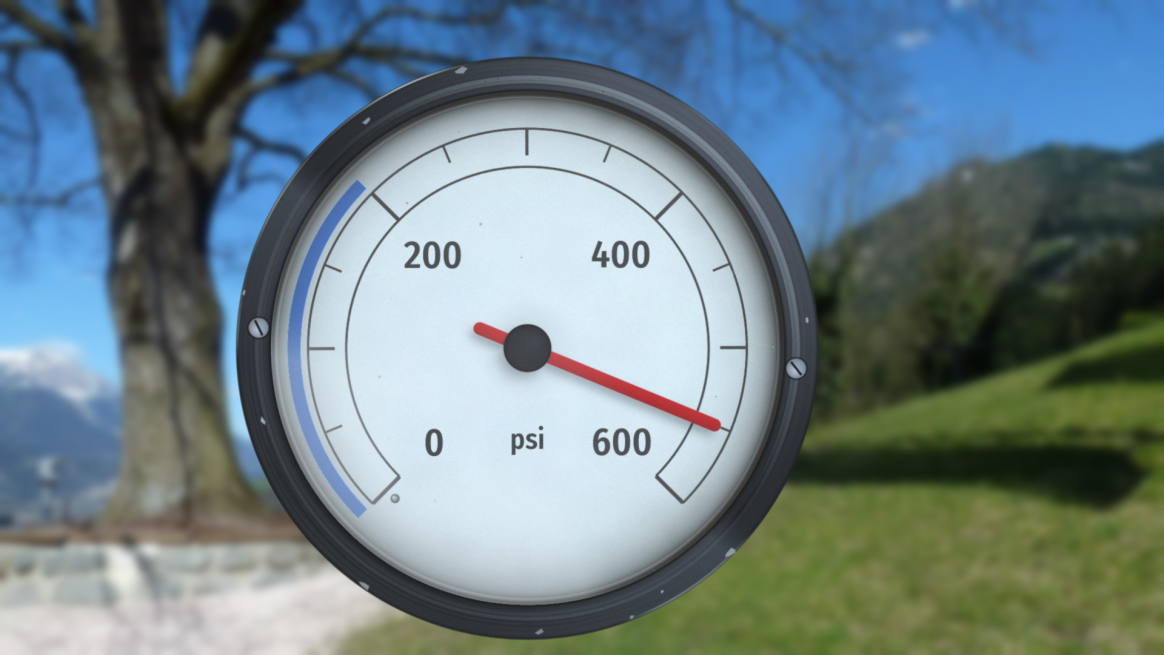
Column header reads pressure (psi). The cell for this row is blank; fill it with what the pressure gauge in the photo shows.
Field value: 550 psi
